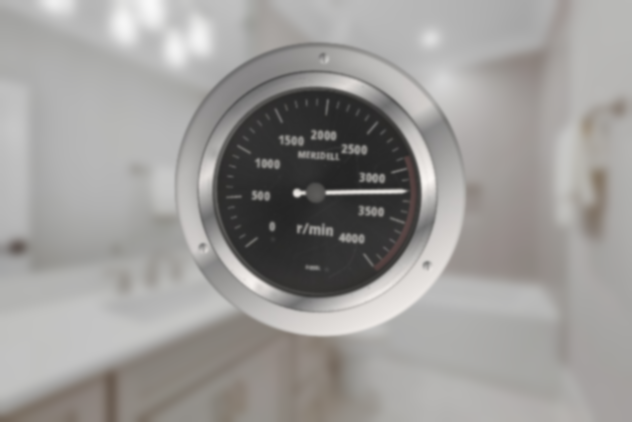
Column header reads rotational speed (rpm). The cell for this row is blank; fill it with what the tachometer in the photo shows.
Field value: 3200 rpm
